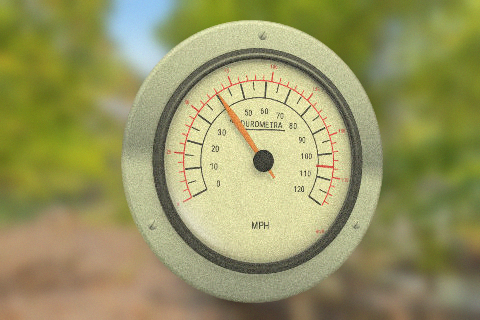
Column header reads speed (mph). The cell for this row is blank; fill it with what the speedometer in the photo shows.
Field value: 40 mph
